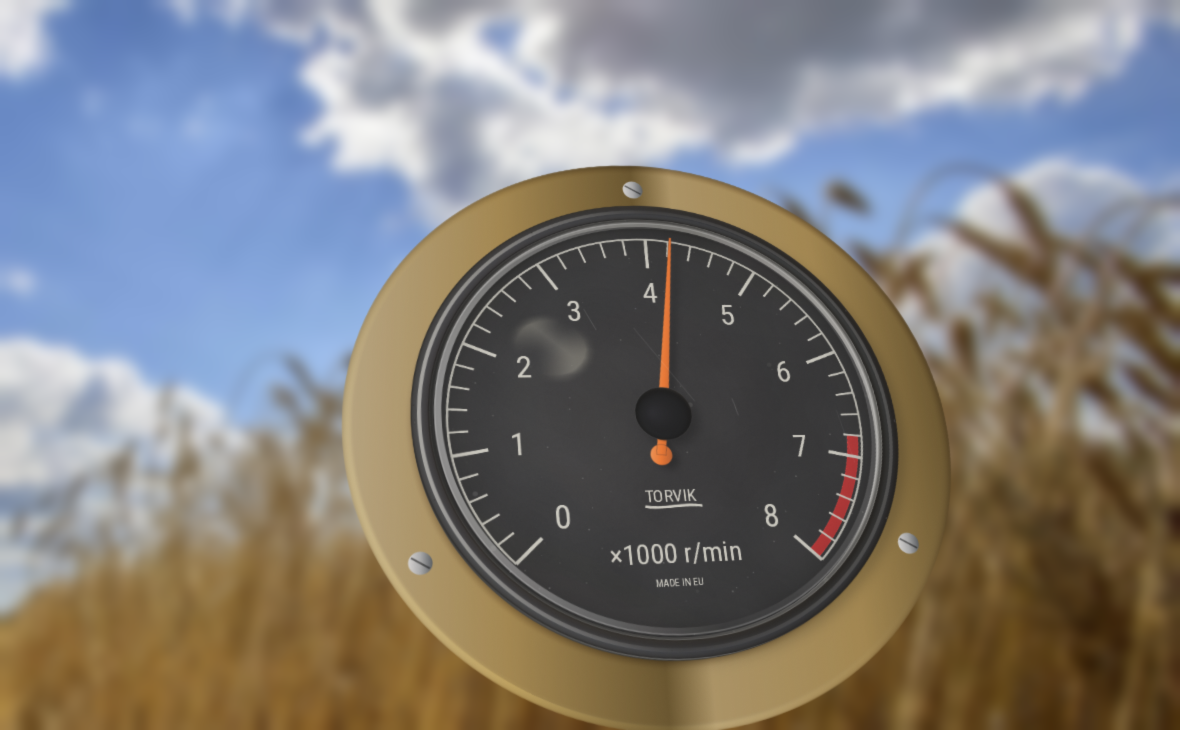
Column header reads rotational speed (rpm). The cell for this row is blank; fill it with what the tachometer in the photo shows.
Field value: 4200 rpm
